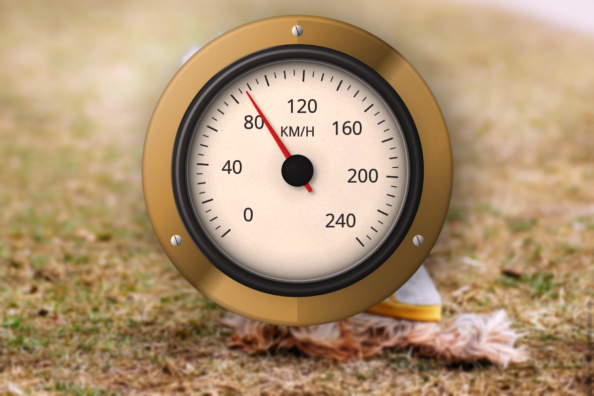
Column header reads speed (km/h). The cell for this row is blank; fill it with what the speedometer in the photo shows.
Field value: 87.5 km/h
